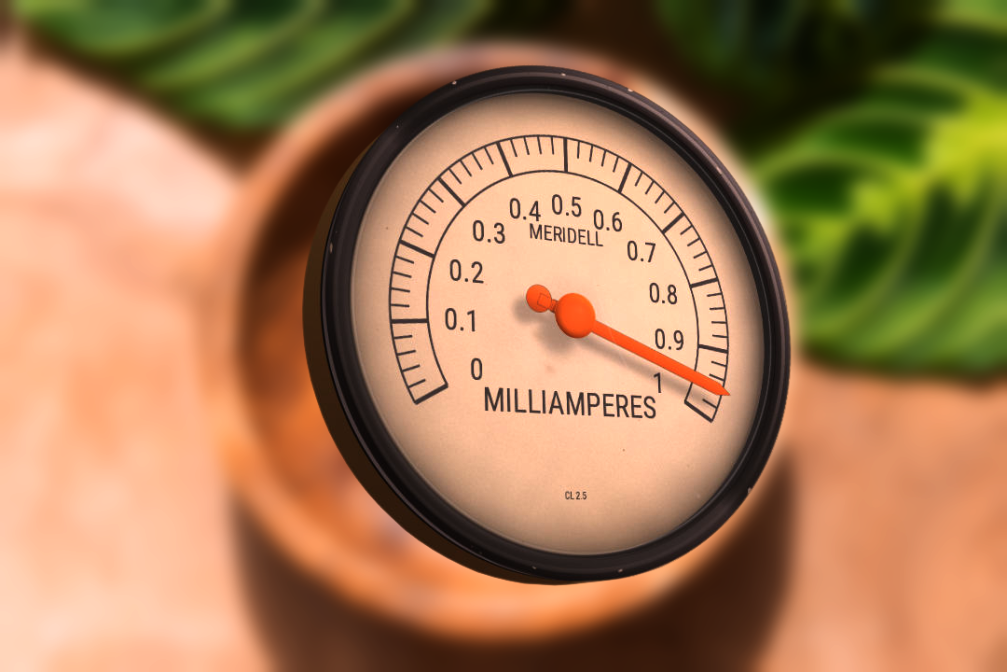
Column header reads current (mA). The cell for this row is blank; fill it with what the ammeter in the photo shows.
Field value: 0.96 mA
